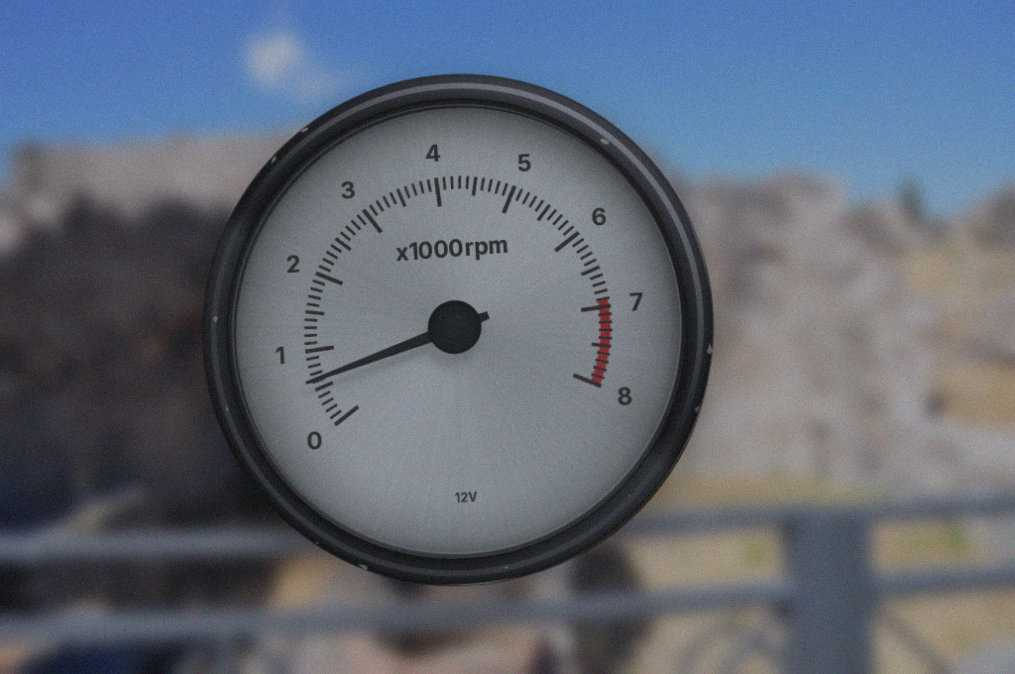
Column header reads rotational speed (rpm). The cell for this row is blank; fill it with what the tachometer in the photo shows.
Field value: 600 rpm
